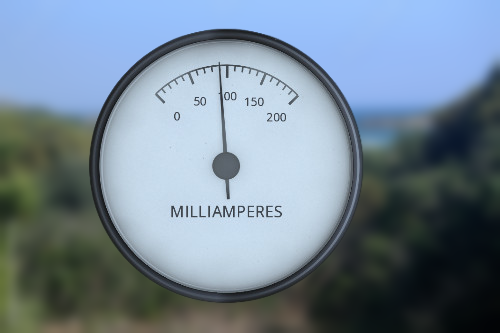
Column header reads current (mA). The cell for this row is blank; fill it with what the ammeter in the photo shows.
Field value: 90 mA
